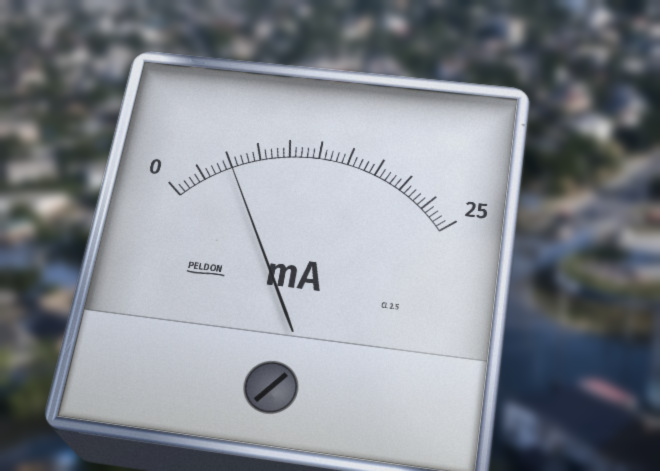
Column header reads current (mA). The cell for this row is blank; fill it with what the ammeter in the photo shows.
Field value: 5 mA
